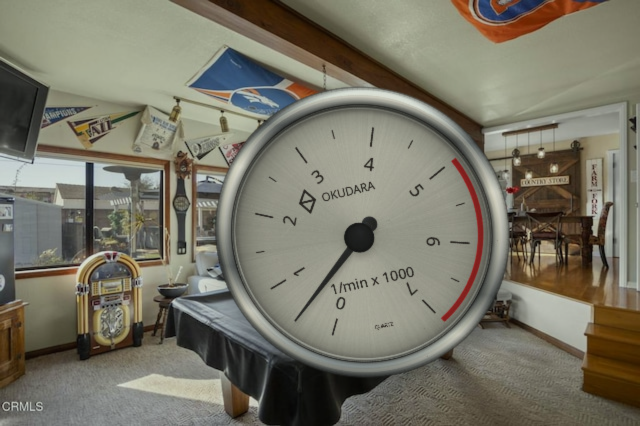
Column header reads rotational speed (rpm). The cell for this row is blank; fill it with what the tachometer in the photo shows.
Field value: 500 rpm
